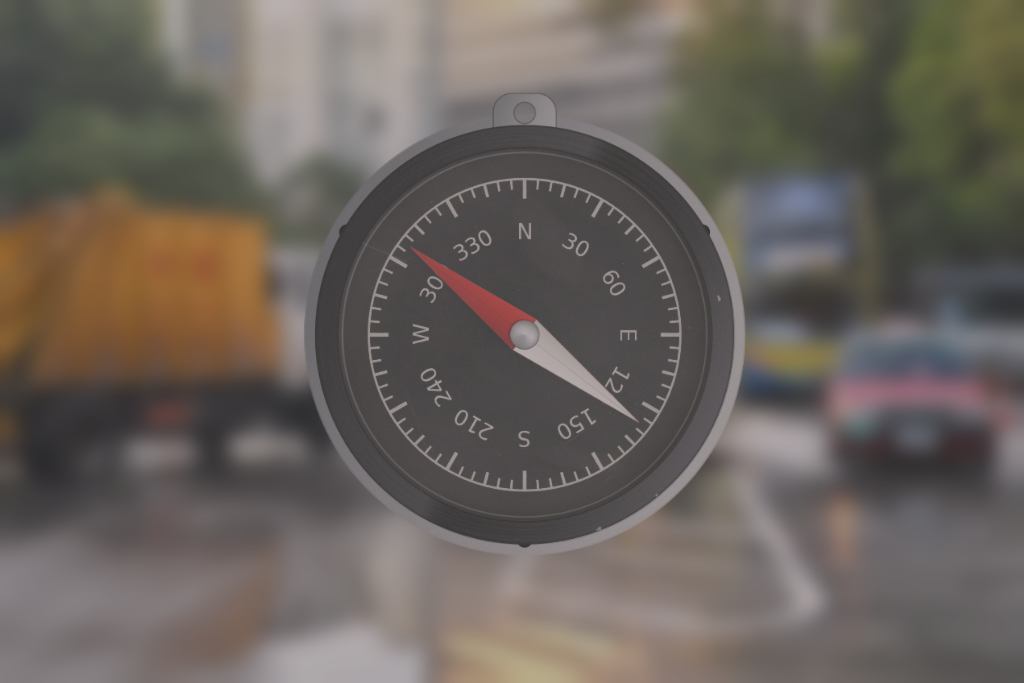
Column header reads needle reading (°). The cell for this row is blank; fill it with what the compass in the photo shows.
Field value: 307.5 °
